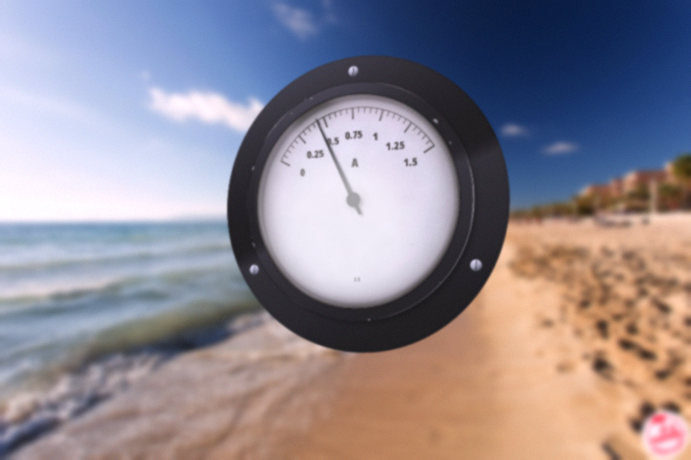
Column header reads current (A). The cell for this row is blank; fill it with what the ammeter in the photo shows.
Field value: 0.45 A
